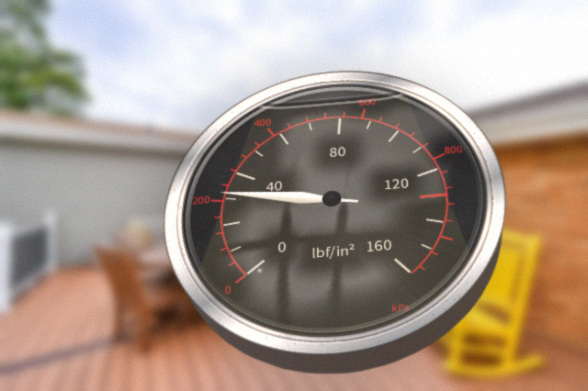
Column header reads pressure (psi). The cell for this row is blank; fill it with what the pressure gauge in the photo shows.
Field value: 30 psi
